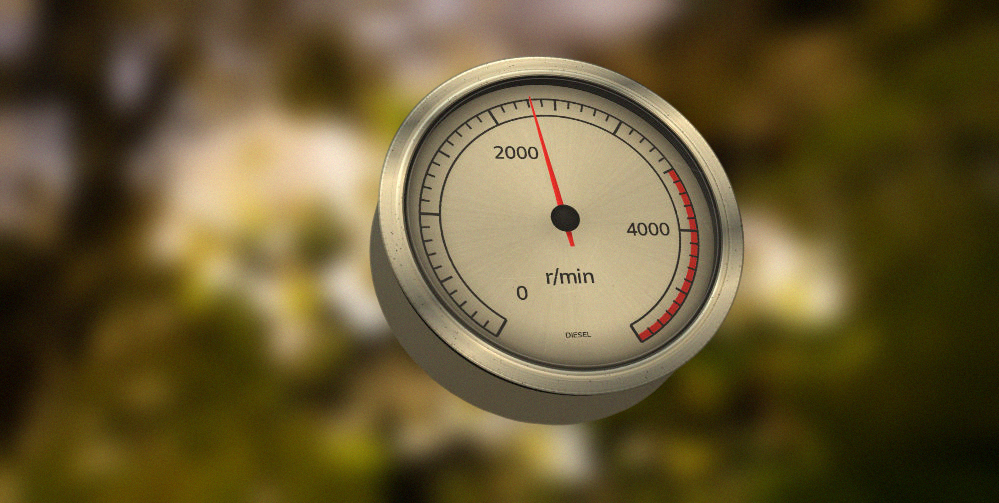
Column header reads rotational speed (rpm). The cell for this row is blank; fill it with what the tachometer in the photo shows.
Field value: 2300 rpm
